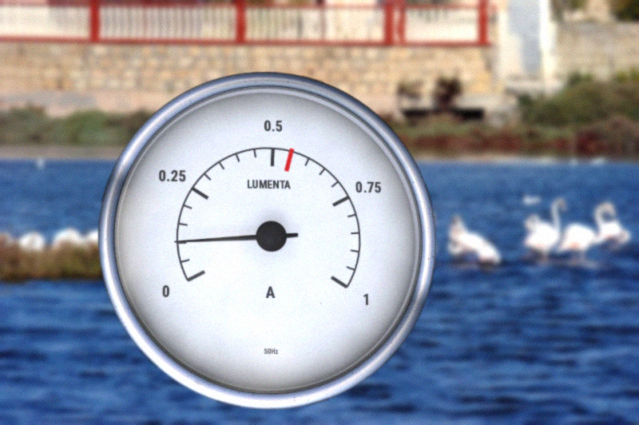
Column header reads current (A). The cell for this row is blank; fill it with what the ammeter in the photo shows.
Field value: 0.1 A
